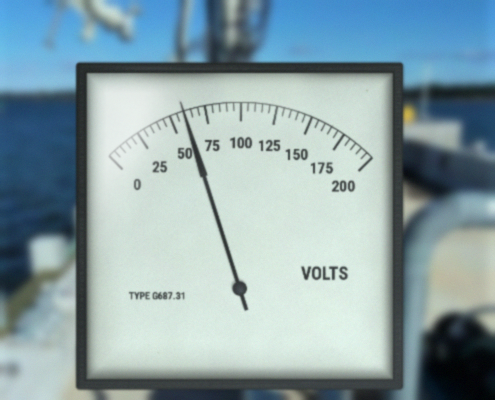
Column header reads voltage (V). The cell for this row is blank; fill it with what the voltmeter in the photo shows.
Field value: 60 V
